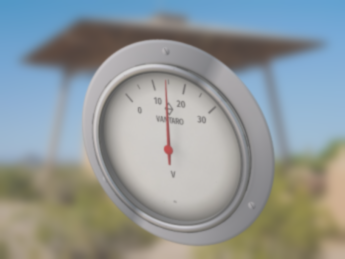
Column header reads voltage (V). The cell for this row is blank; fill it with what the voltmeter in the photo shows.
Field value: 15 V
